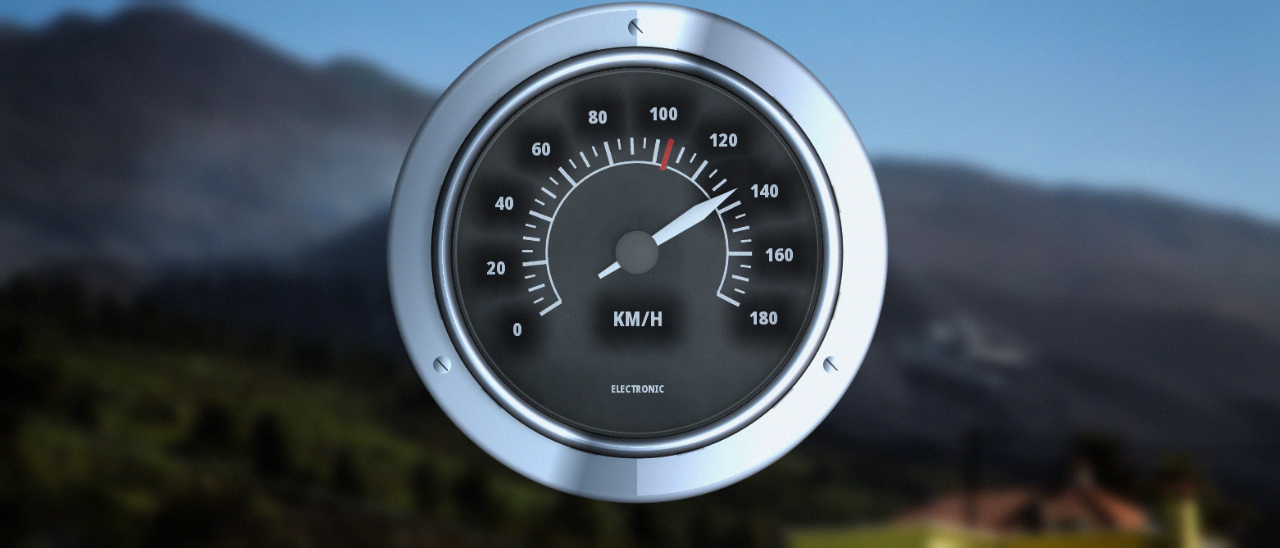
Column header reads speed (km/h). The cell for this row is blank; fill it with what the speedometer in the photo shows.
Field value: 135 km/h
